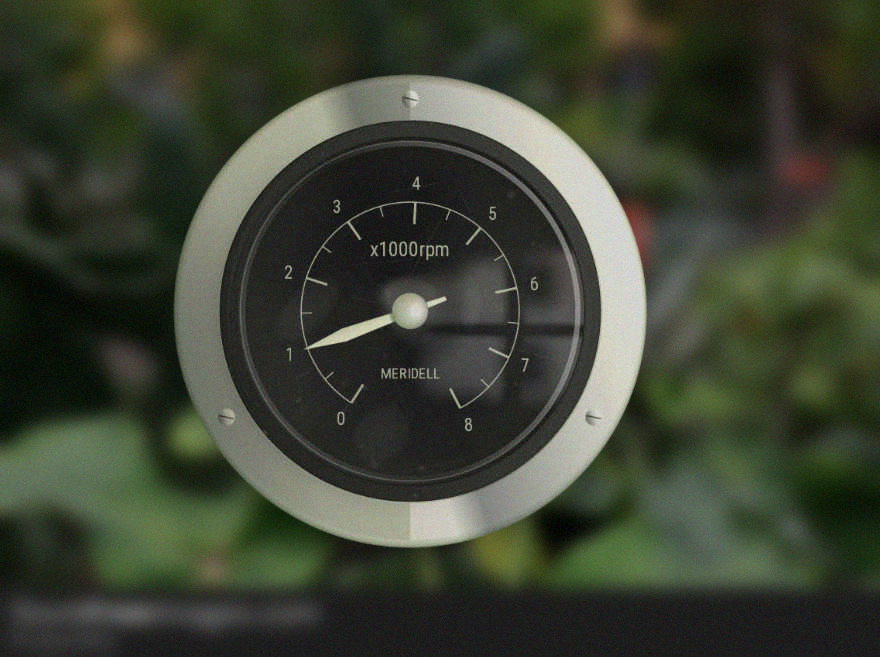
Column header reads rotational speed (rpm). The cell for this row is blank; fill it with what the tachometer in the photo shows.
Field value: 1000 rpm
